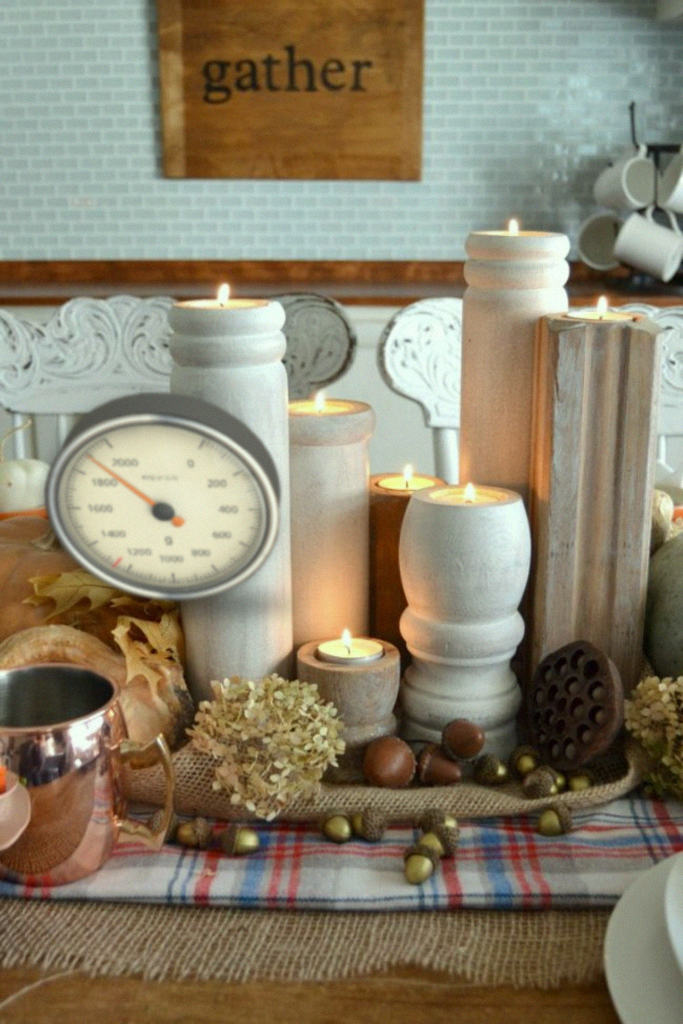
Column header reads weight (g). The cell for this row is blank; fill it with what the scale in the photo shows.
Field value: 1900 g
